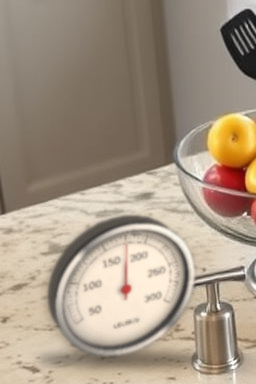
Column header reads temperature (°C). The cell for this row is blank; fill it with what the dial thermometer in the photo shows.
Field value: 175 °C
